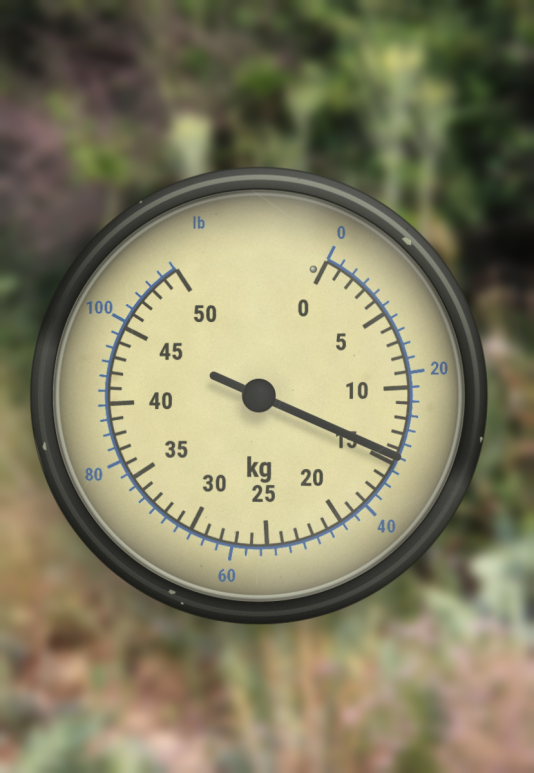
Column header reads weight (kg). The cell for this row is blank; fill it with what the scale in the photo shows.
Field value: 14.5 kg
